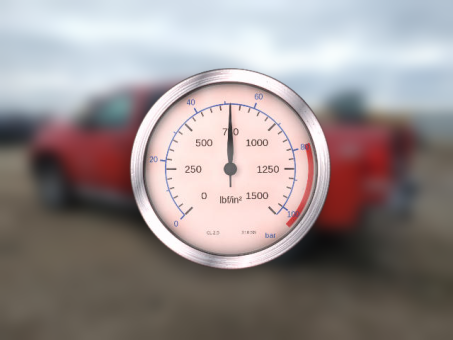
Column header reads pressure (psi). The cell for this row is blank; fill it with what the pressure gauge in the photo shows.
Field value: 750 psi
